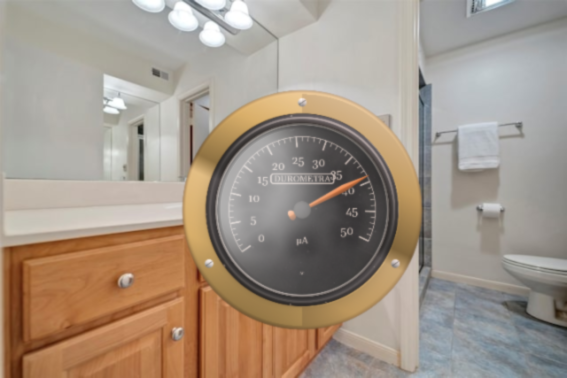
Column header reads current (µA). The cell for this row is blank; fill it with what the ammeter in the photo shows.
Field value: 39 µA
